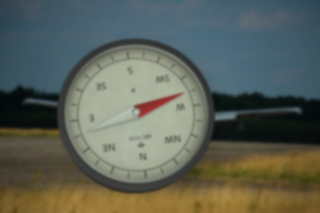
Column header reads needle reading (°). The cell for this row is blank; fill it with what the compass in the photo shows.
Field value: 255 °
